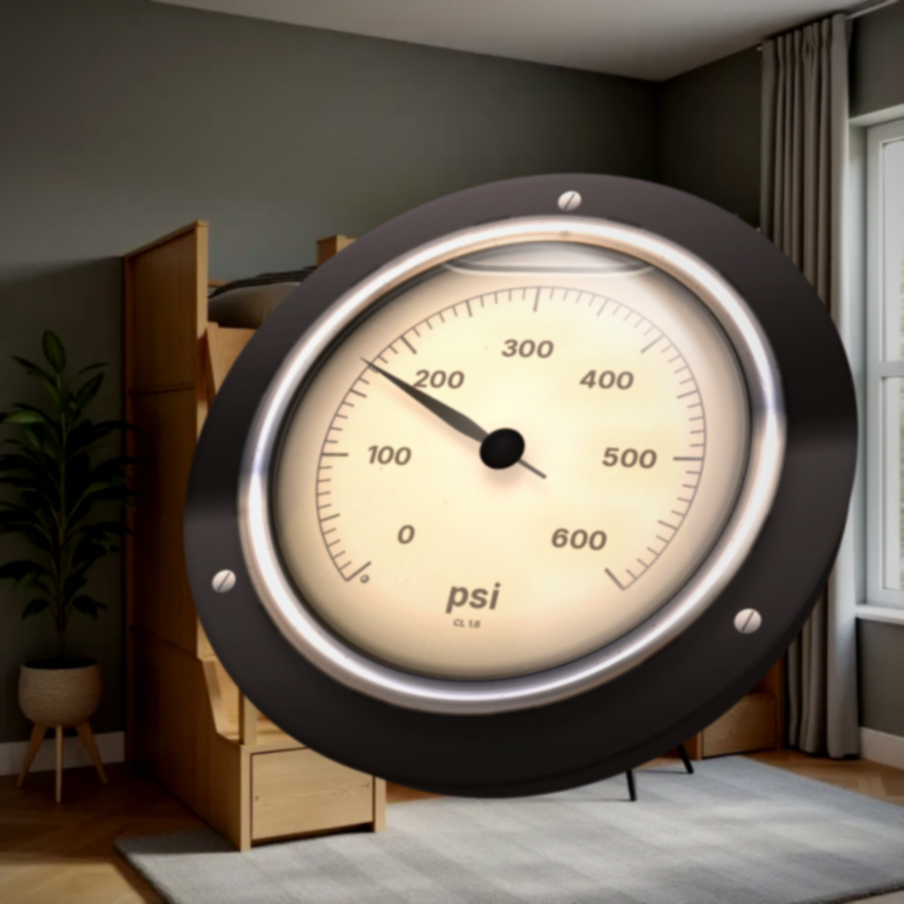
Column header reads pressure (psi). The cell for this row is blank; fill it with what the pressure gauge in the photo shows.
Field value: 170 psi
